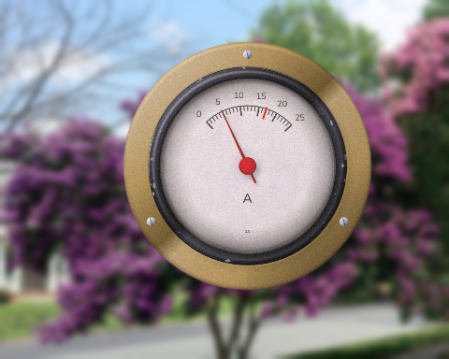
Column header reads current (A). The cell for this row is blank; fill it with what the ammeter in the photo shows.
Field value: 5 A
